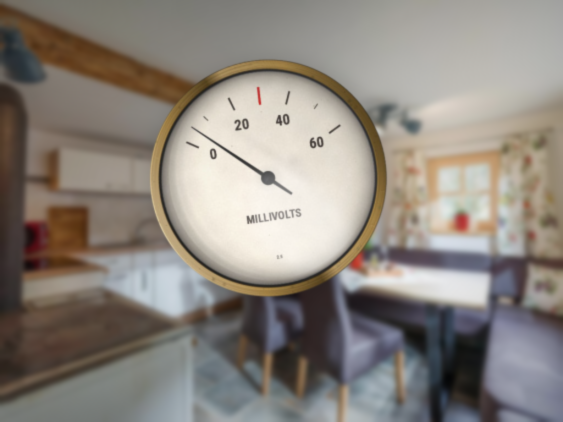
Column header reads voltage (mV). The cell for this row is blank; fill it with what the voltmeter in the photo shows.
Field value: 5 mV
